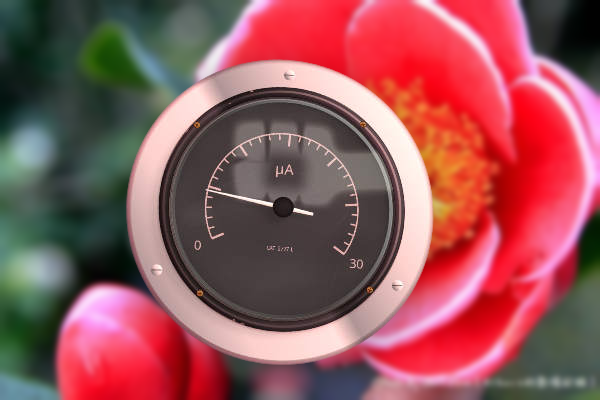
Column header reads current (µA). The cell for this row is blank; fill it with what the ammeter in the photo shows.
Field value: 4.5 µA
